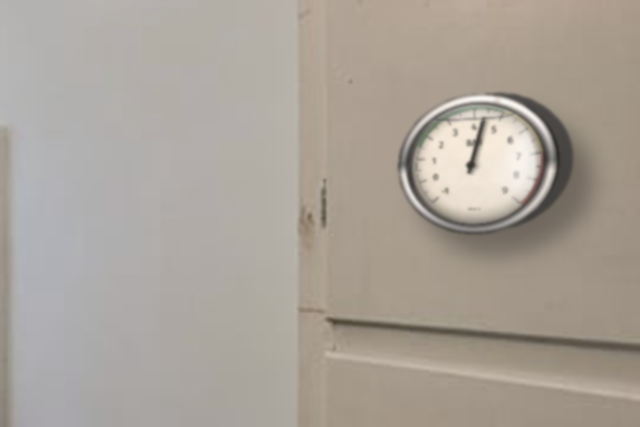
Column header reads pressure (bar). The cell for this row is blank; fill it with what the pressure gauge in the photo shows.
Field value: 4.5 bar
